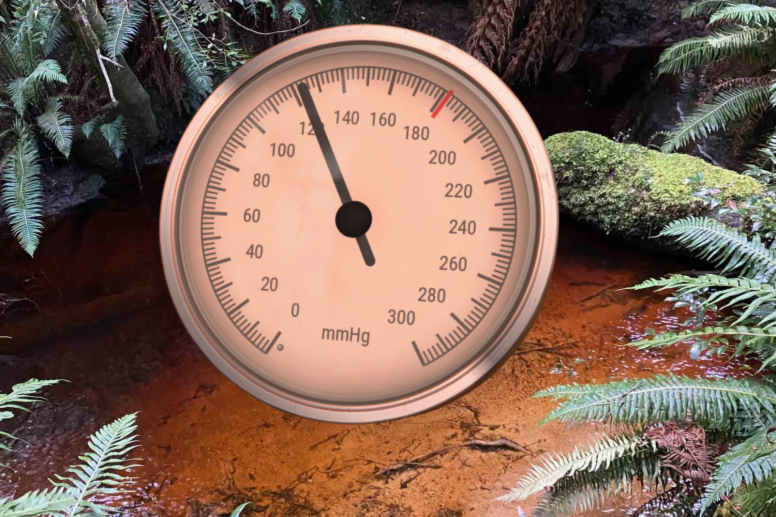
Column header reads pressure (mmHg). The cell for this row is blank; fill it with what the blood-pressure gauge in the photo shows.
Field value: 124 mmHg
